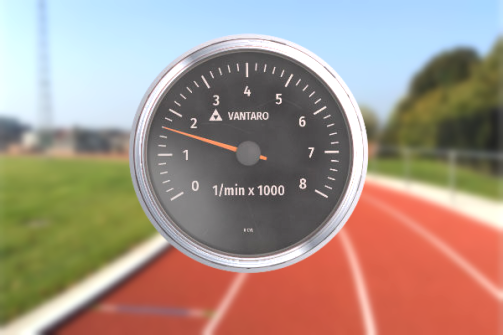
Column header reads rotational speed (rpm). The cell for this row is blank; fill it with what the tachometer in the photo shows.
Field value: 1600 rpm
